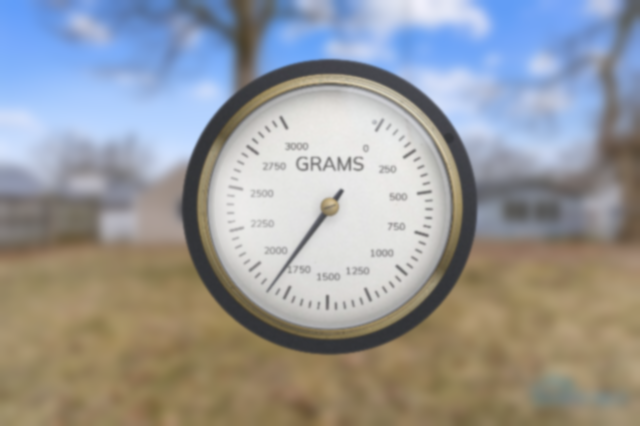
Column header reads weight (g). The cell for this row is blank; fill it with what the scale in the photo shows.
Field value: 1850 g
